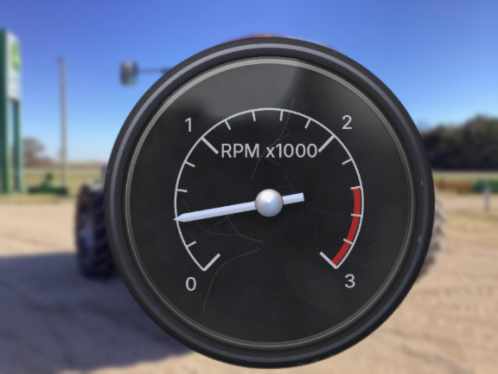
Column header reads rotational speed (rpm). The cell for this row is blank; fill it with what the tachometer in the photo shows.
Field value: 400 rpm
